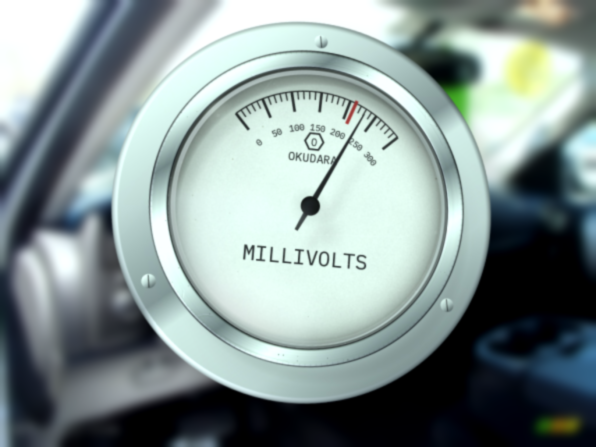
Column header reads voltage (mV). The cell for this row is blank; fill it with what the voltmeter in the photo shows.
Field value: 230 mV
